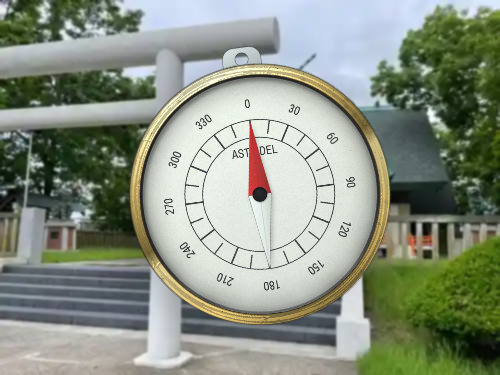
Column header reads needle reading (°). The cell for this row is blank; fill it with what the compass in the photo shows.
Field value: 0 °
